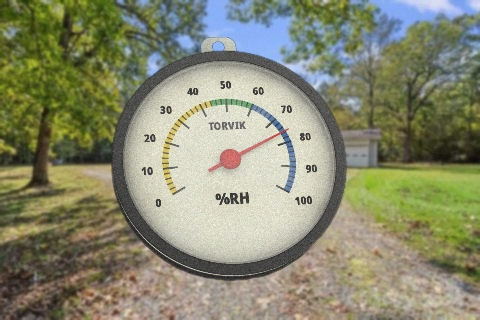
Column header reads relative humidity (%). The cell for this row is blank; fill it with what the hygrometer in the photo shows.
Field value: 76 %
